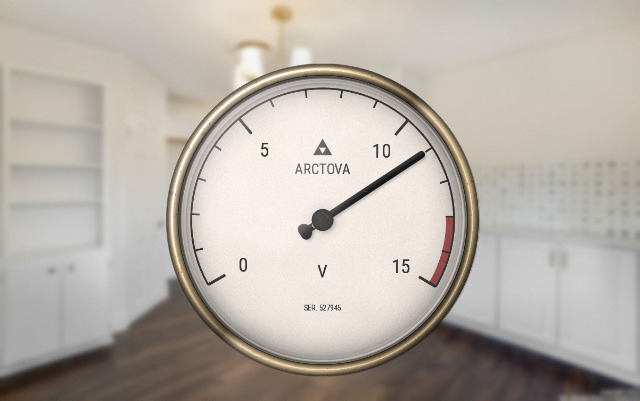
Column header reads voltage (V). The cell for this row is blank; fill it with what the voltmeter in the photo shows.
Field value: 11 V
